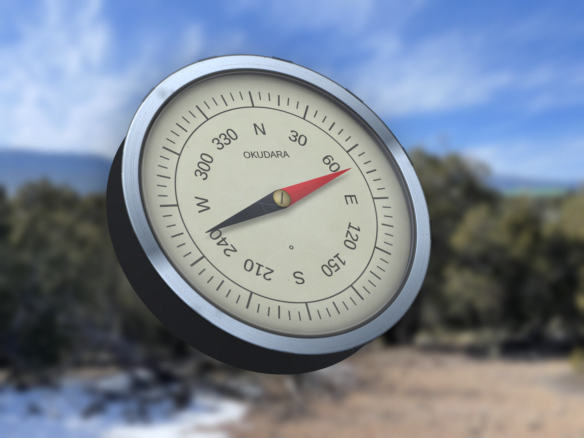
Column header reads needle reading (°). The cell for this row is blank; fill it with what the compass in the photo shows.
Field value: 70 °
